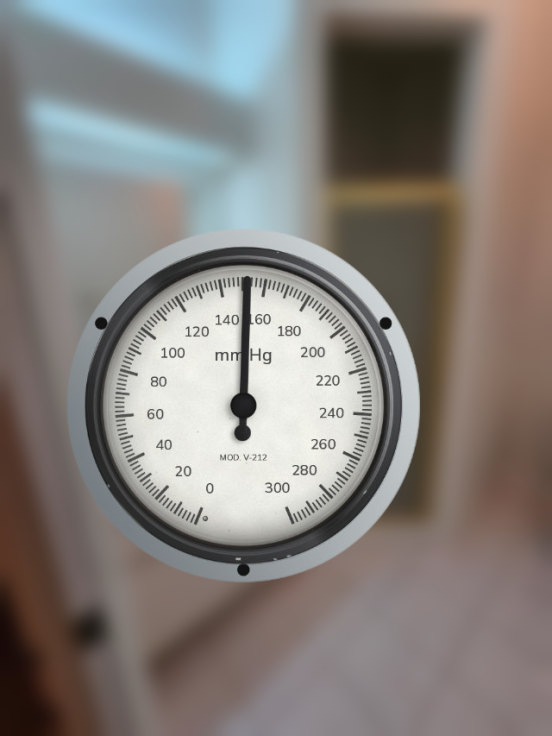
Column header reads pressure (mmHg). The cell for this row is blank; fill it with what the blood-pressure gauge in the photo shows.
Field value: 152 mmHg
